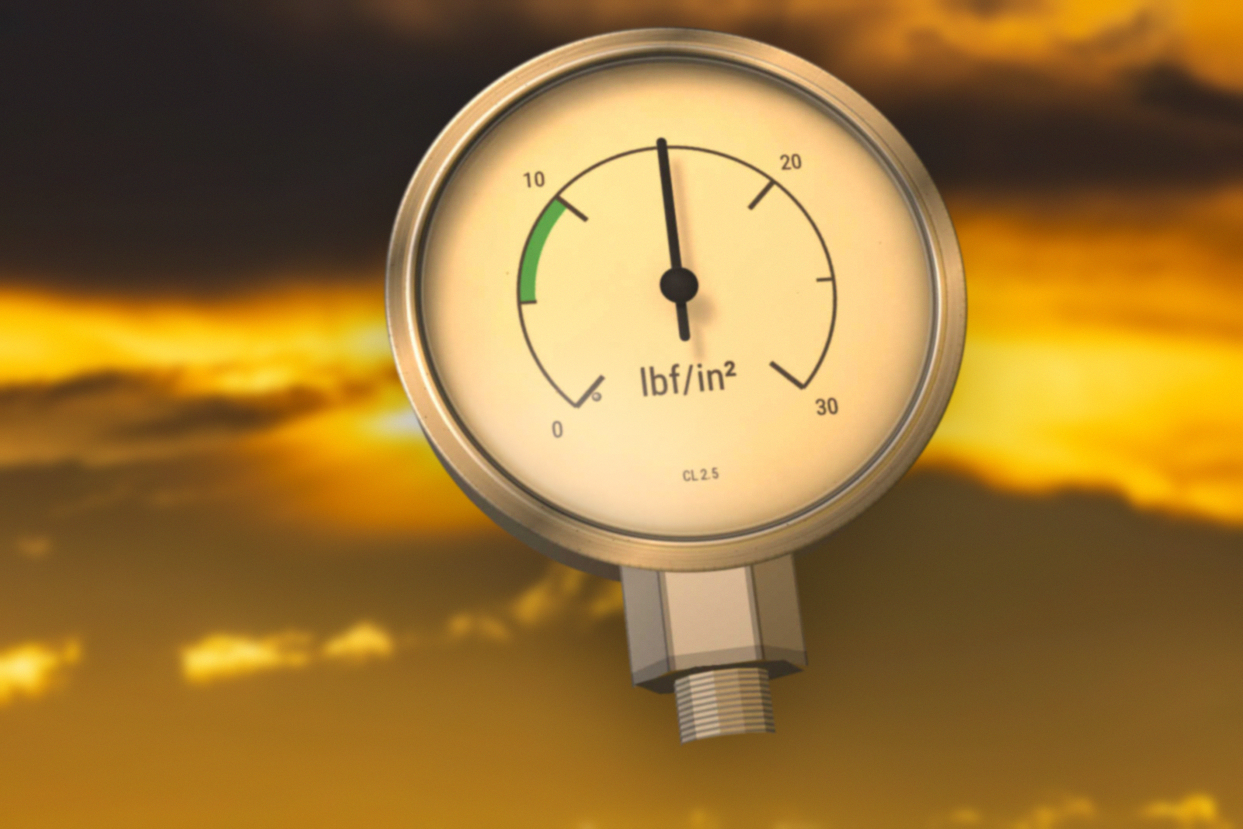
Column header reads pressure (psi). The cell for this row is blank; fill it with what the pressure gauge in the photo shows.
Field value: 15 psi
